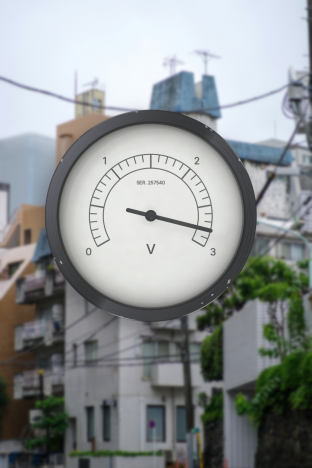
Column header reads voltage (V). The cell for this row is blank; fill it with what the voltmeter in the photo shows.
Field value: 2.8 V
